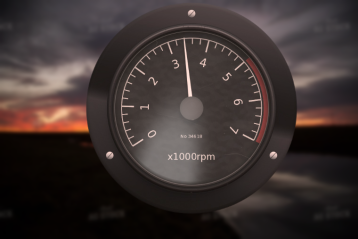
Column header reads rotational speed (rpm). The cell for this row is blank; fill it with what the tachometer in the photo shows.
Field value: 3400 rpm
